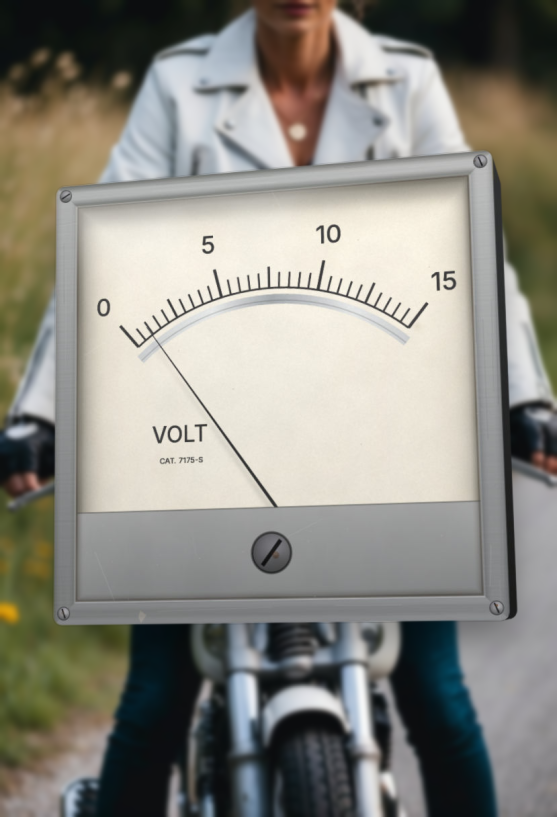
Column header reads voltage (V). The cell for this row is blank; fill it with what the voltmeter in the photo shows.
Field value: 1 V
